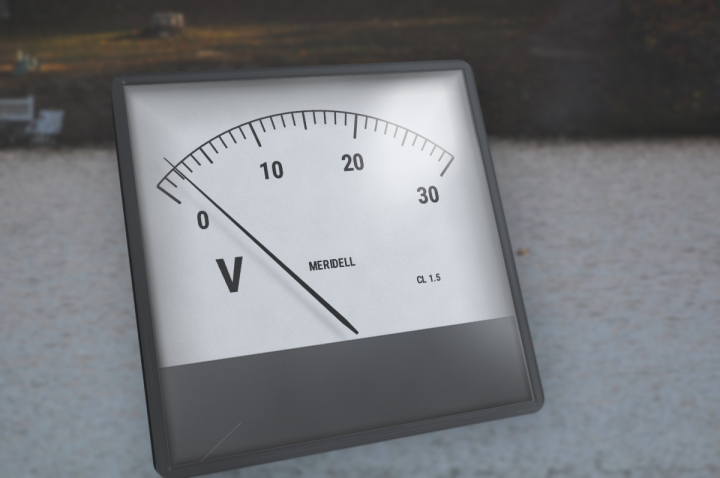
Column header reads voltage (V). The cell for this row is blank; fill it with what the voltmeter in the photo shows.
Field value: 2 V
